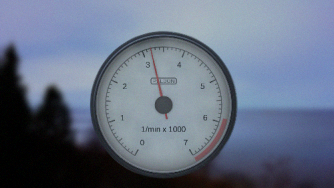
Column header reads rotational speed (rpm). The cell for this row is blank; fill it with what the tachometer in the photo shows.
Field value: 3200 rpm
